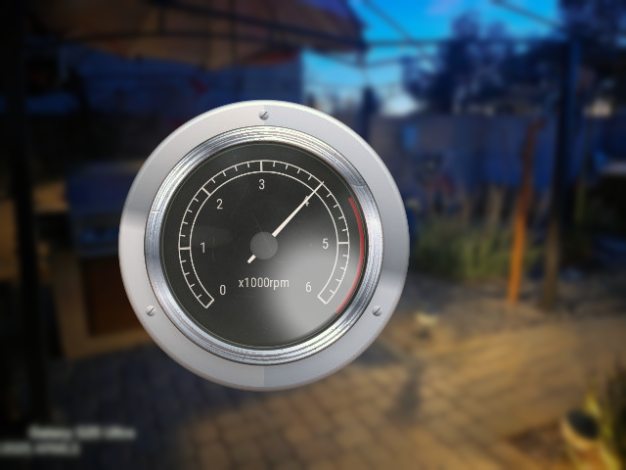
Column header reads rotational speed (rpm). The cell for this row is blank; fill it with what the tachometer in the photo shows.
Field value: 4000 rpm
